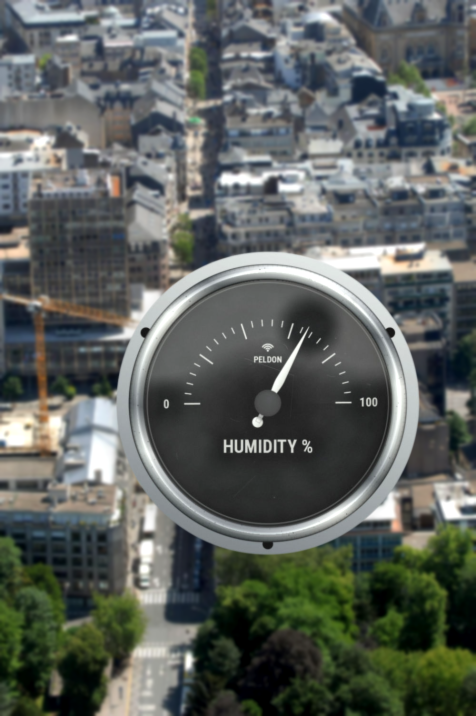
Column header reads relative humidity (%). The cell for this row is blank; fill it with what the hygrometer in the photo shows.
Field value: 66 %
